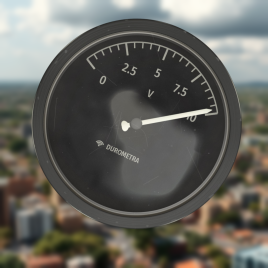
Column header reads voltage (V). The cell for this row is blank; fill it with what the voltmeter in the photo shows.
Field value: 9.75 V
